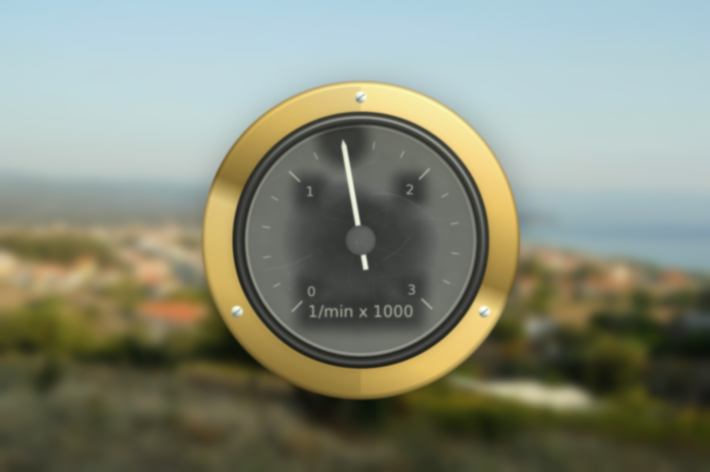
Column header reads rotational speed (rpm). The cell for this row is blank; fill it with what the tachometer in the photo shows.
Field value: 1400 rpm
